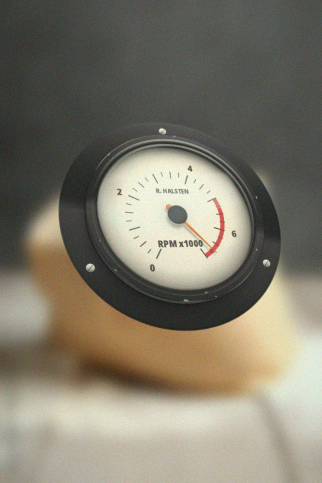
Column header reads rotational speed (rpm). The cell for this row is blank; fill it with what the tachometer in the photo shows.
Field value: 6750 rpm
